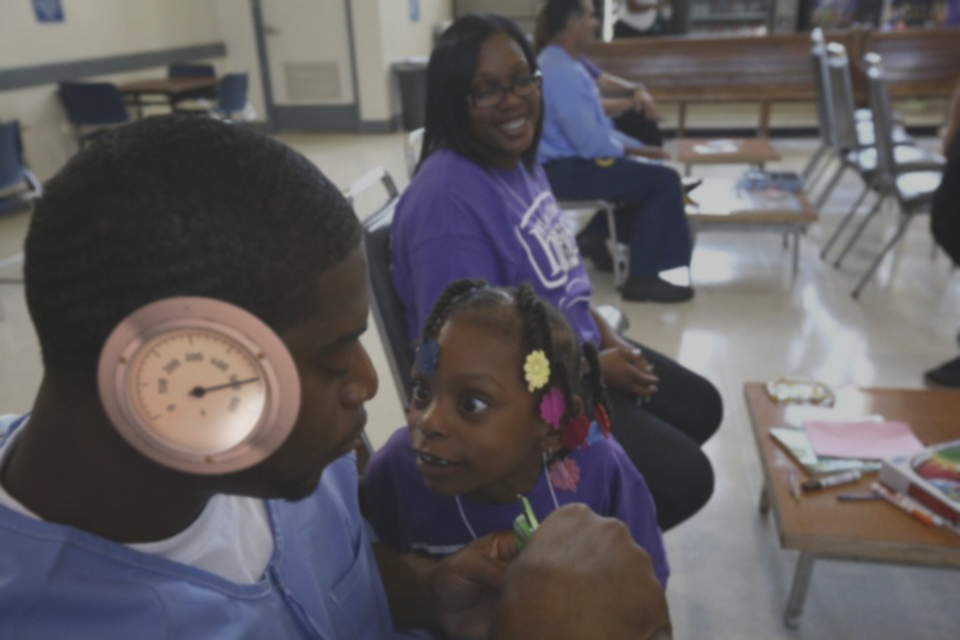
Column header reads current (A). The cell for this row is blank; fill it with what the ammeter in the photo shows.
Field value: 500 A
